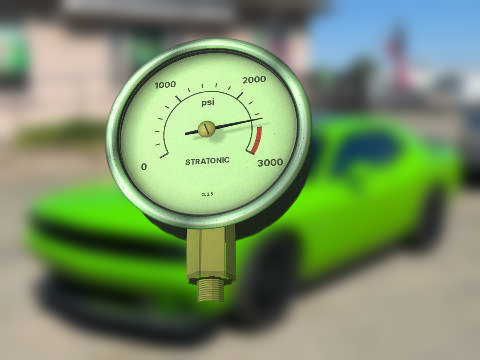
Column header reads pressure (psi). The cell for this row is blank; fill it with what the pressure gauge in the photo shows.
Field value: 2500 psi
